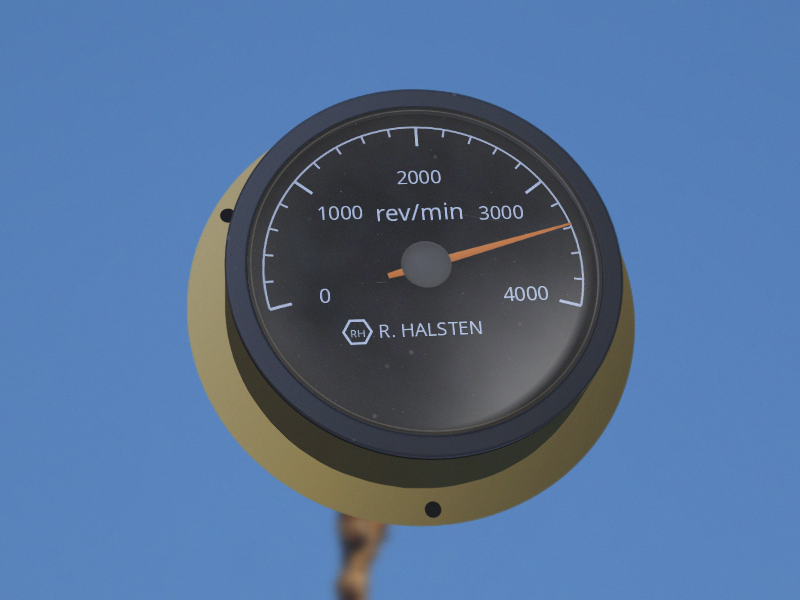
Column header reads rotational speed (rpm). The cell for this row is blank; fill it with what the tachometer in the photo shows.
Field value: 3400 rpm
